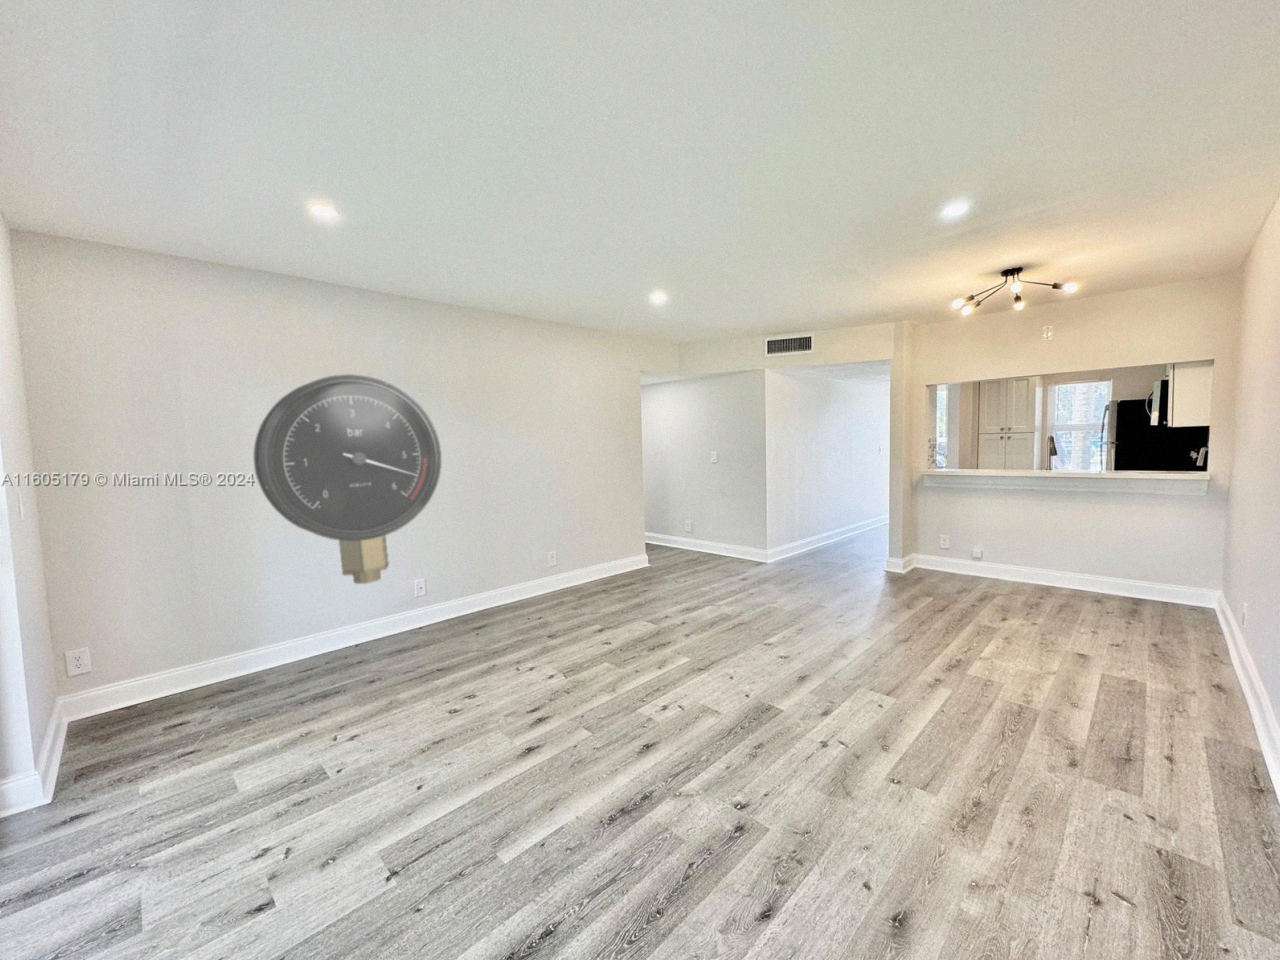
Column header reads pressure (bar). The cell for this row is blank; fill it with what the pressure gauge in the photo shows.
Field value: 5.5 bar
